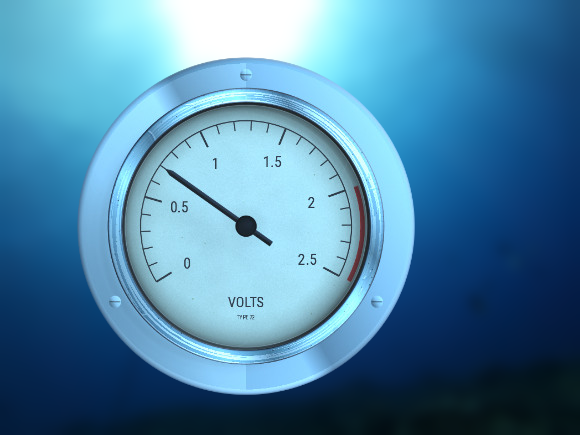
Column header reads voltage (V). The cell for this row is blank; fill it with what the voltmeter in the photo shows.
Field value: 0.7 V
